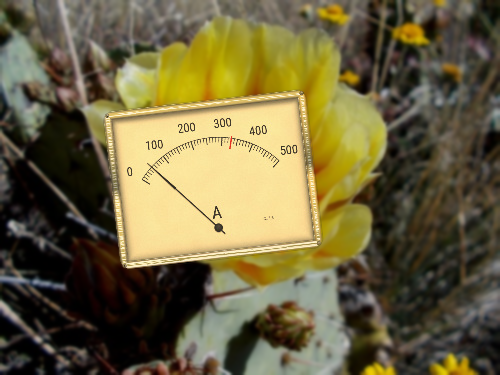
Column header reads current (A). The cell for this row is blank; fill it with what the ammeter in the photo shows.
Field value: 50 A
